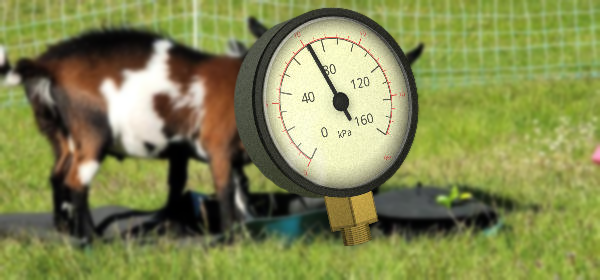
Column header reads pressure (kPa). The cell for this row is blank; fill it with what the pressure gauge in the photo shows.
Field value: 70 kPa
